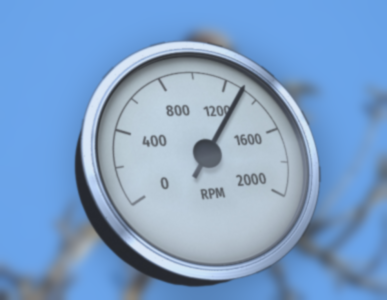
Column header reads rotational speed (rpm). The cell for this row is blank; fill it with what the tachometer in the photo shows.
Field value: 1300 rpm
